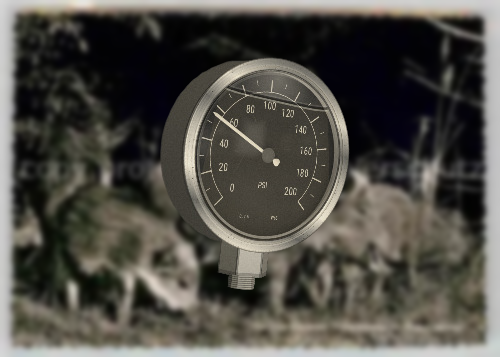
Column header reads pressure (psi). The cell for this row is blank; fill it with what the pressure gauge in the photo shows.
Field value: 55 psi
